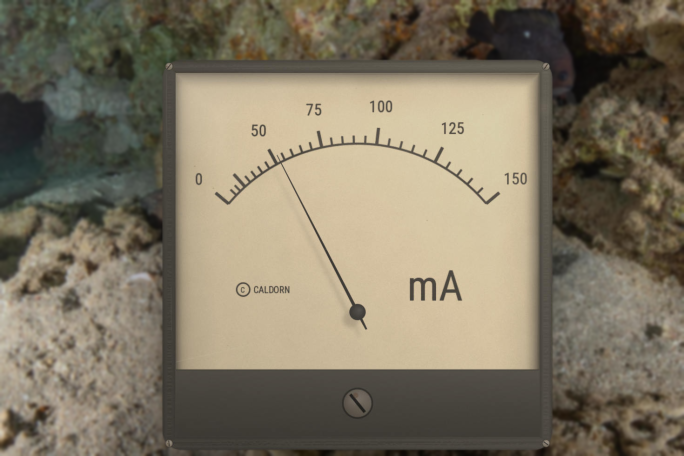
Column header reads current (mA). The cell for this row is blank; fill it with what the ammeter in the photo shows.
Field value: 52.5 mA
